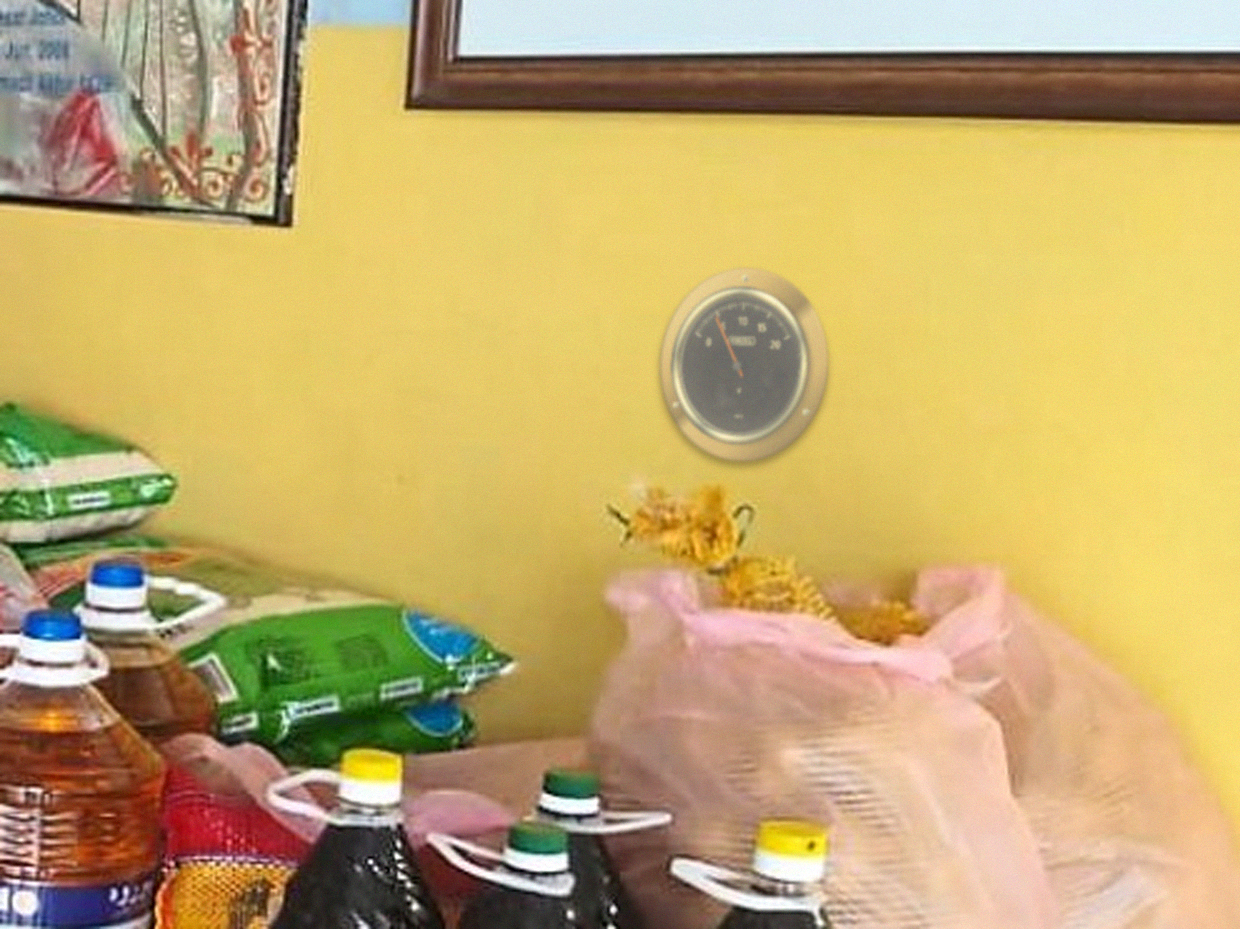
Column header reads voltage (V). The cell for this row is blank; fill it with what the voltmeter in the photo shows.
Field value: 5 V
